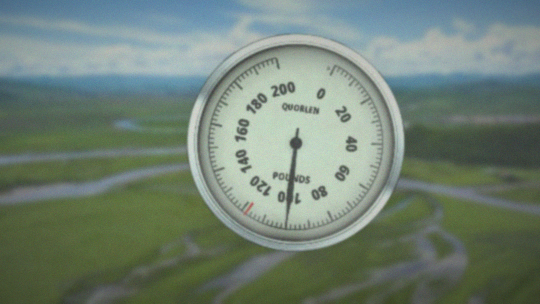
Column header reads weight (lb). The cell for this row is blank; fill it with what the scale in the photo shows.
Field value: 100 lb
